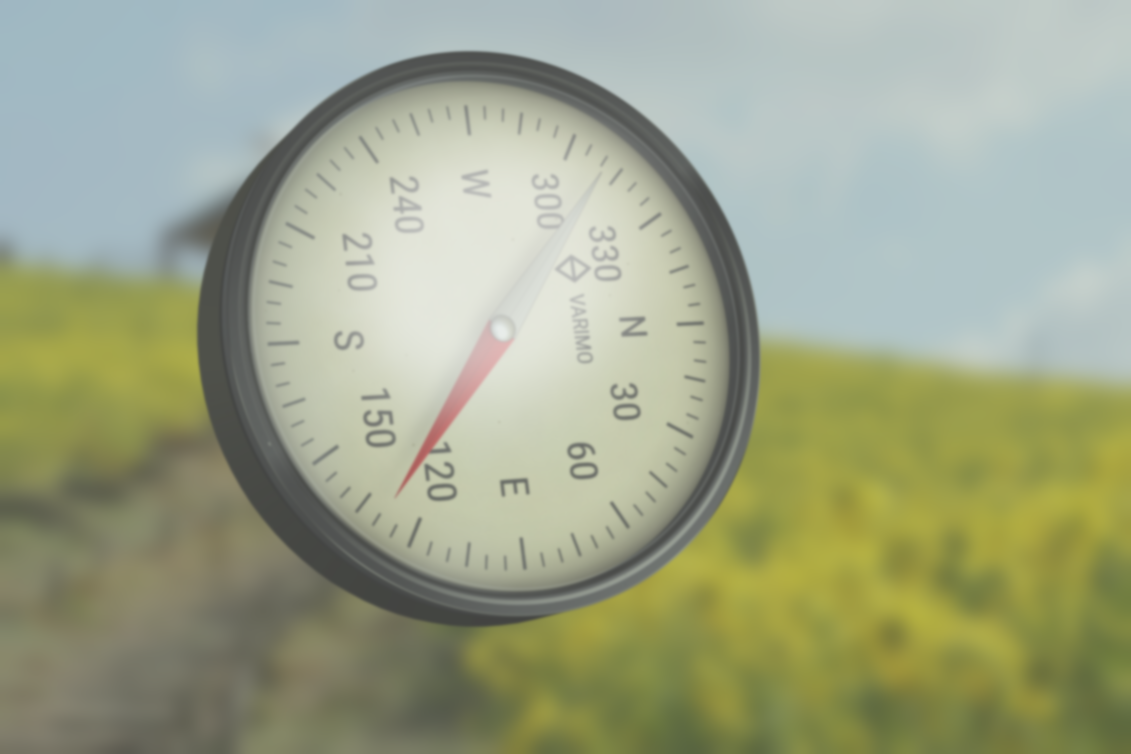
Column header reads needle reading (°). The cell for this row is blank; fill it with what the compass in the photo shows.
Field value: 130 °
